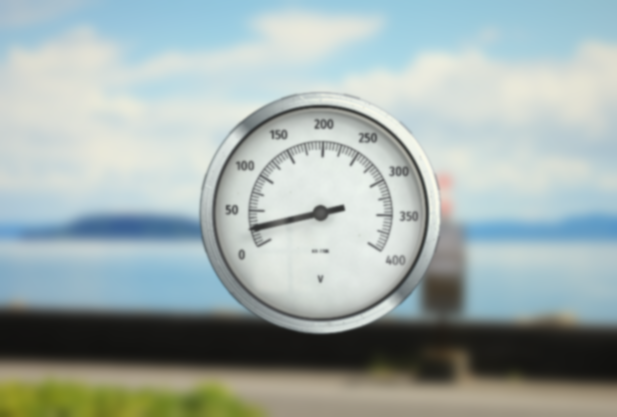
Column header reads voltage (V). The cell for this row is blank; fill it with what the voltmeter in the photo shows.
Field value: 25 V
